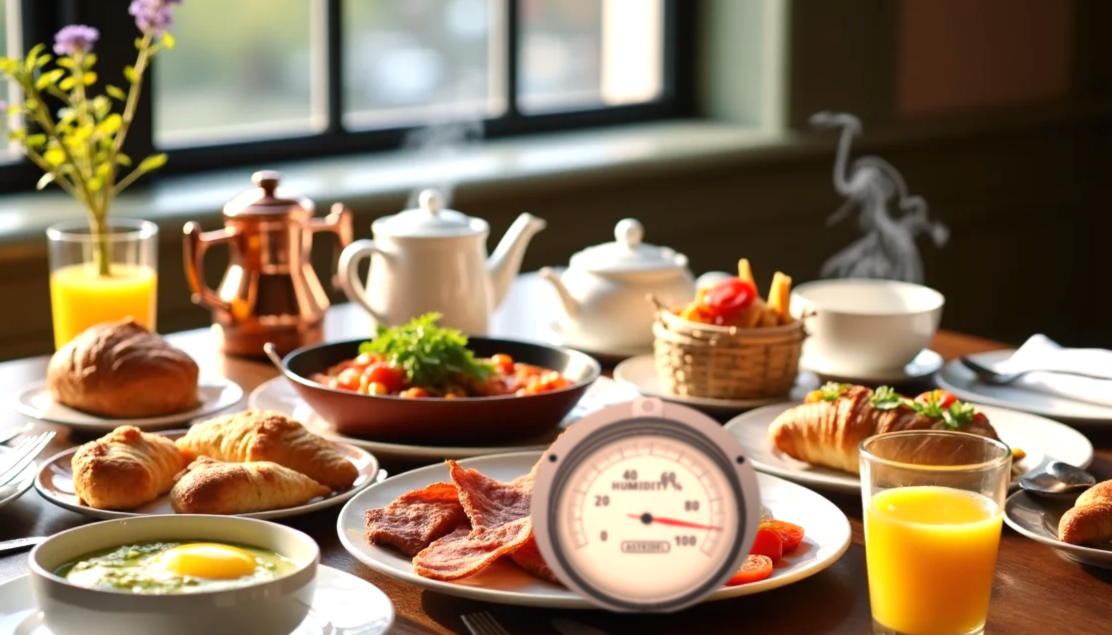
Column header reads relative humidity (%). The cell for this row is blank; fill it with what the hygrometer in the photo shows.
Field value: 90 %
